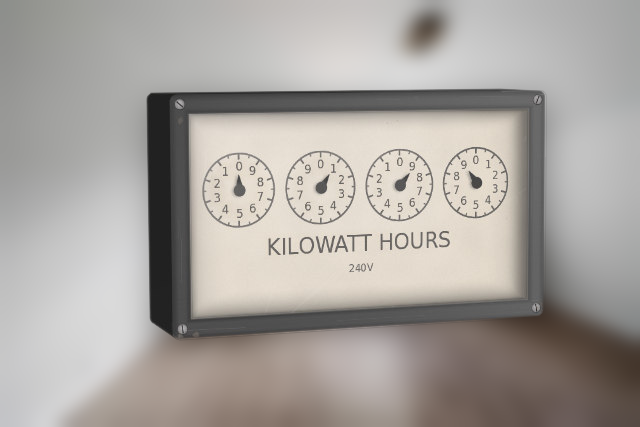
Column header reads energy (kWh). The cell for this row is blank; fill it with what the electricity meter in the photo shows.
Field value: 89 kWh
